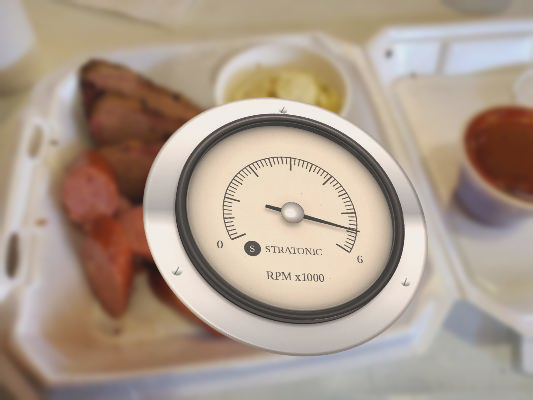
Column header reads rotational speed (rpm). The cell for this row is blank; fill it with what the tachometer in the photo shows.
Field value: 5500 rpm
